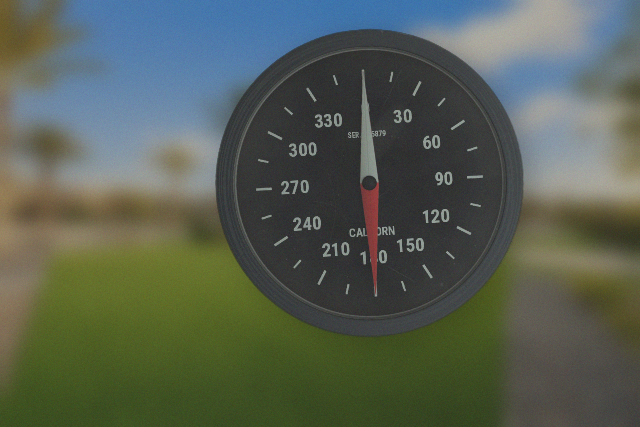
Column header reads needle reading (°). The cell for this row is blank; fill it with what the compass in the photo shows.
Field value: 180 °
